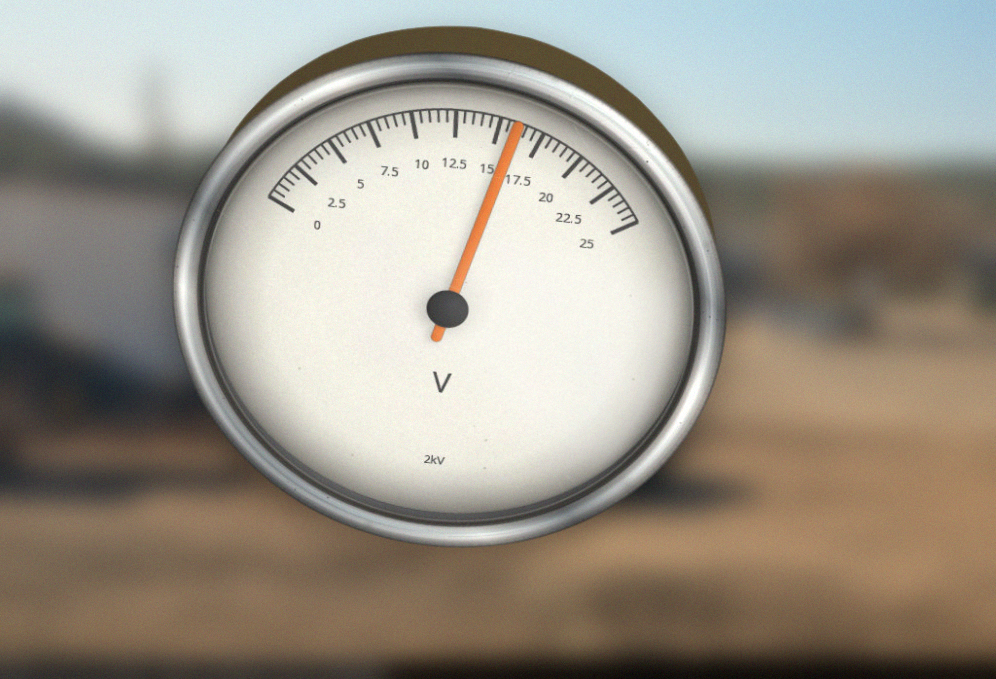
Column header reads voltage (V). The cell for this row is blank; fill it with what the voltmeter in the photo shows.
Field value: 16 V
